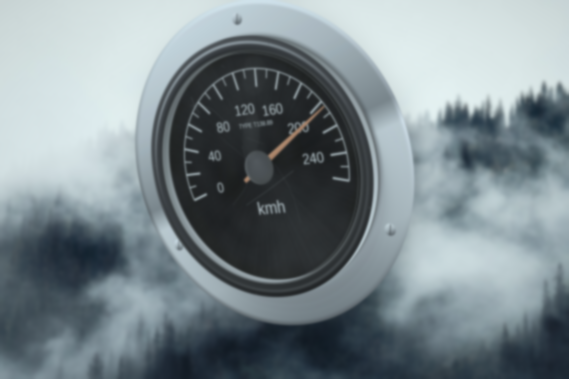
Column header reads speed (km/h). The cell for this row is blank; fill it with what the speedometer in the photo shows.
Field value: 205 km/h
